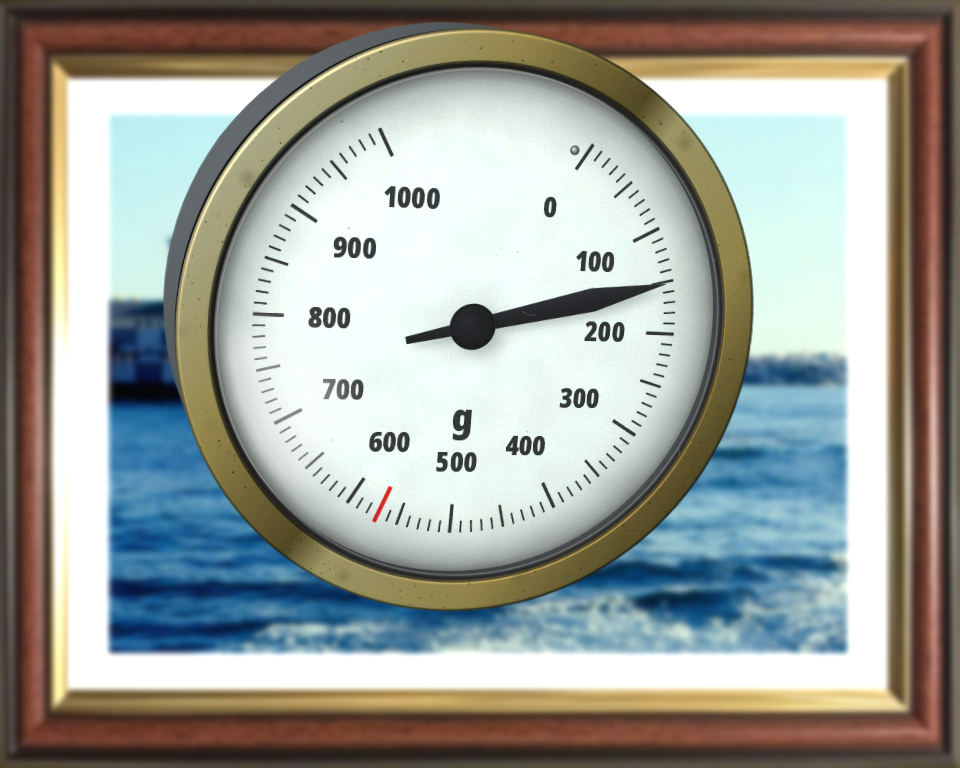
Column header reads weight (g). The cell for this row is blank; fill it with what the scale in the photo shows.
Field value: 150 g
